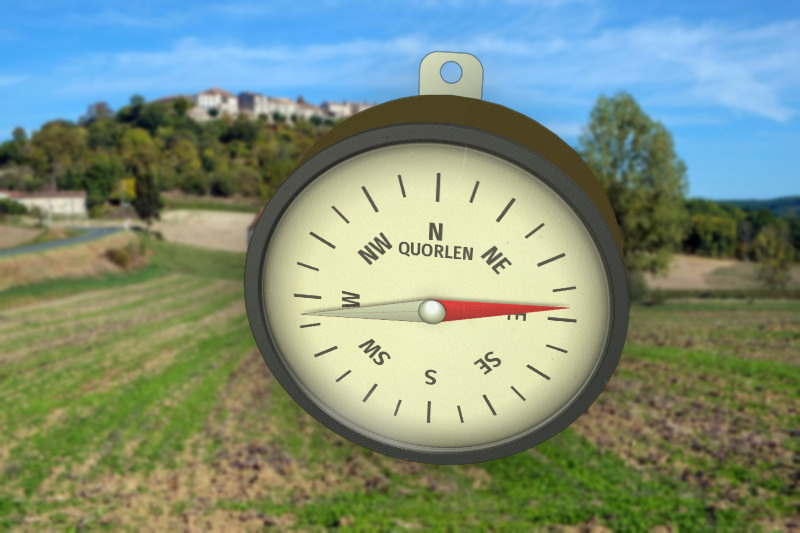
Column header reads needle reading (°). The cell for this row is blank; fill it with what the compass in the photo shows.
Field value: 82.5 °
